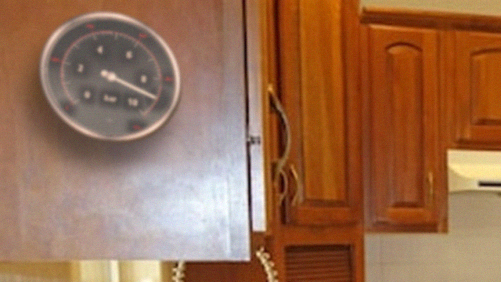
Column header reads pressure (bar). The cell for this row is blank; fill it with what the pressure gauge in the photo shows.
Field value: 9 bar
